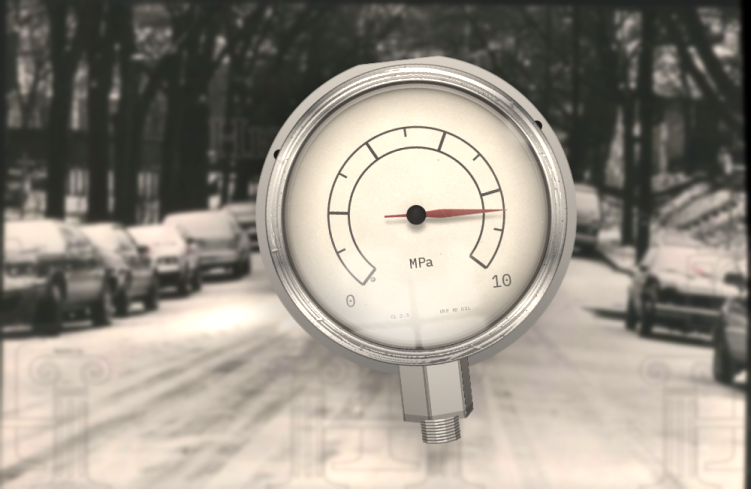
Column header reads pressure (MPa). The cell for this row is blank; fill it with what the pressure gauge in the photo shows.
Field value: 8.5 MPa
